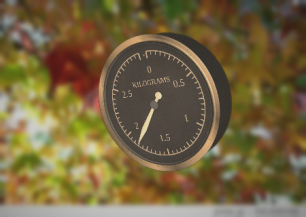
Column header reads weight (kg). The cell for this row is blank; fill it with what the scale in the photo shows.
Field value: 1.85 kg
